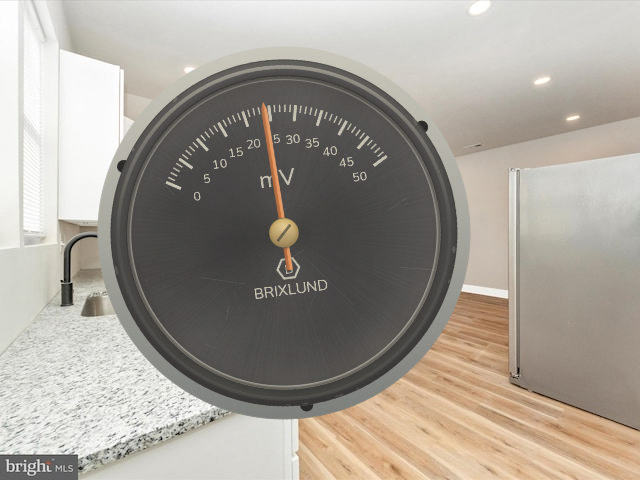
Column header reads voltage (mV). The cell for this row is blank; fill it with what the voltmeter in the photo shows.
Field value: 24 mV
